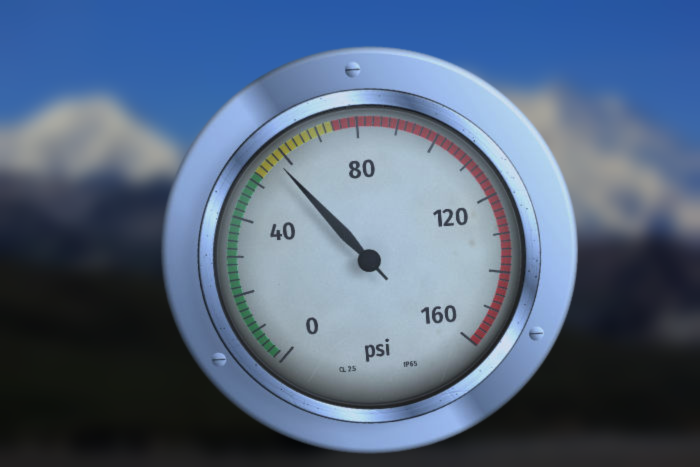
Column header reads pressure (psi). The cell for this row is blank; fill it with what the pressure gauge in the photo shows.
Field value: 58 psi
